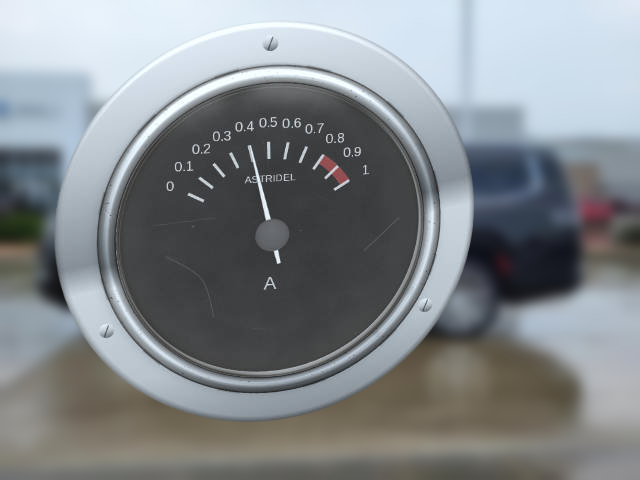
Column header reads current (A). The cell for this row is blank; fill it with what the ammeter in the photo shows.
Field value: 0.4 A
